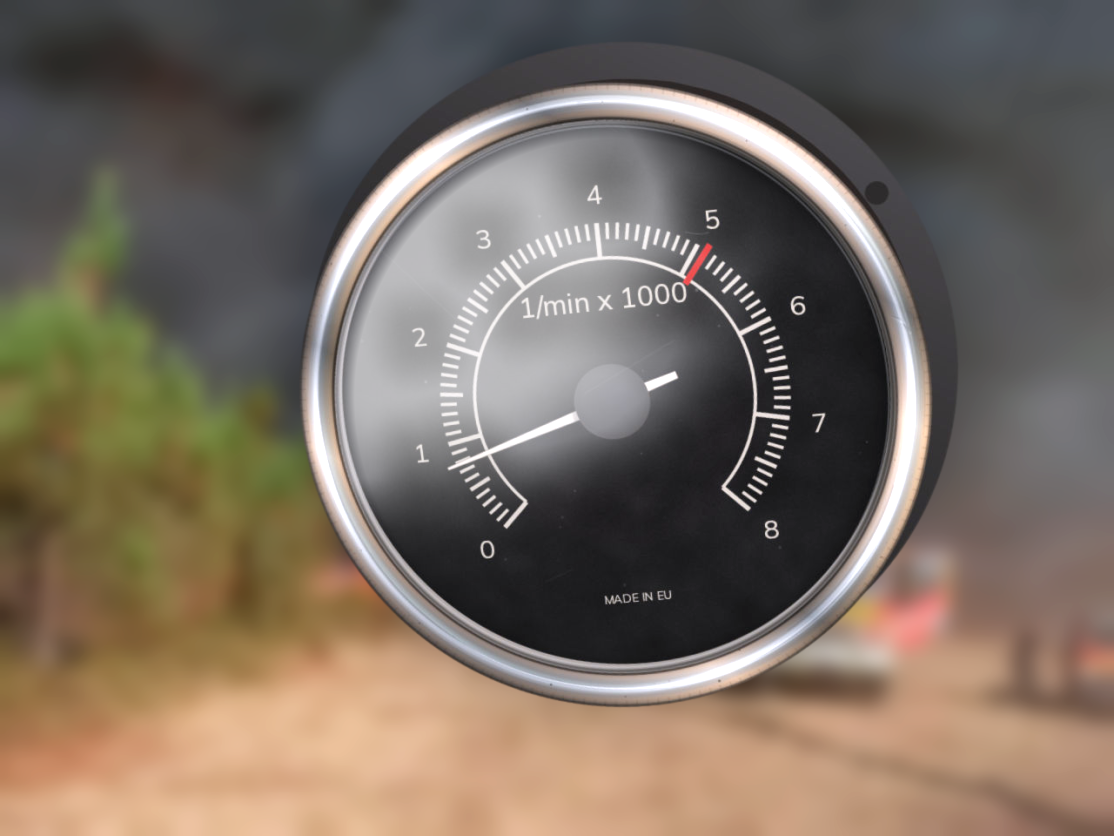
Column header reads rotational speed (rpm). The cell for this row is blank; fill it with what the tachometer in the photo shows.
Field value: 800 rpm
